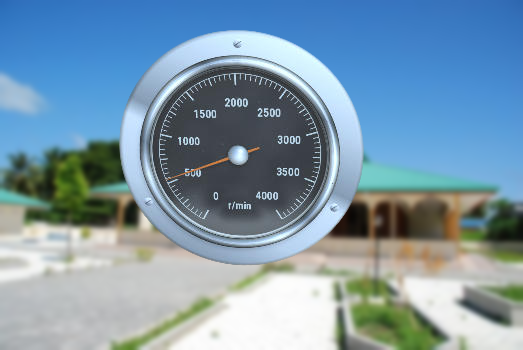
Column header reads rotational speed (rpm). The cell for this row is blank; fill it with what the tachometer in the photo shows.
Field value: 550 rpm
